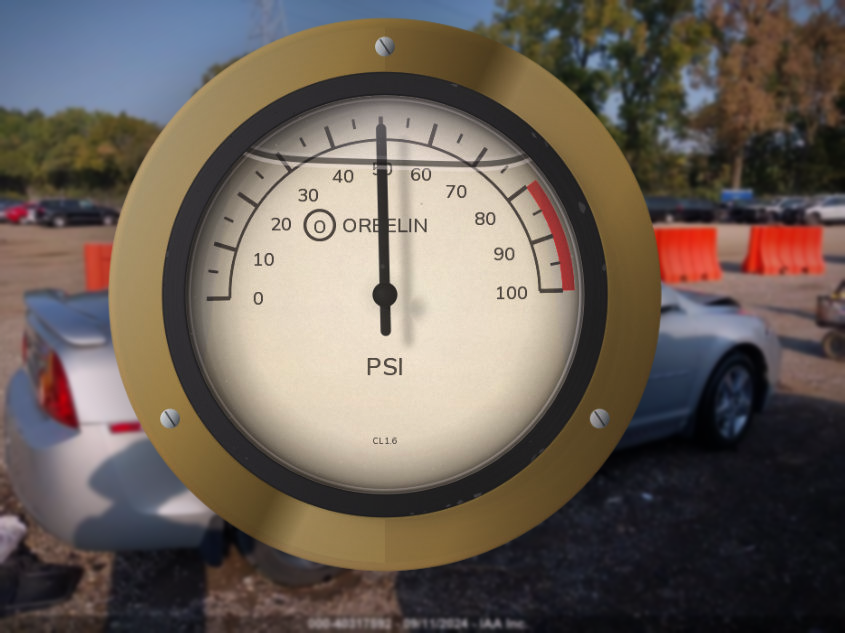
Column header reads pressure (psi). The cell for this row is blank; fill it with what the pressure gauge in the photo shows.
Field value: 50 psi
